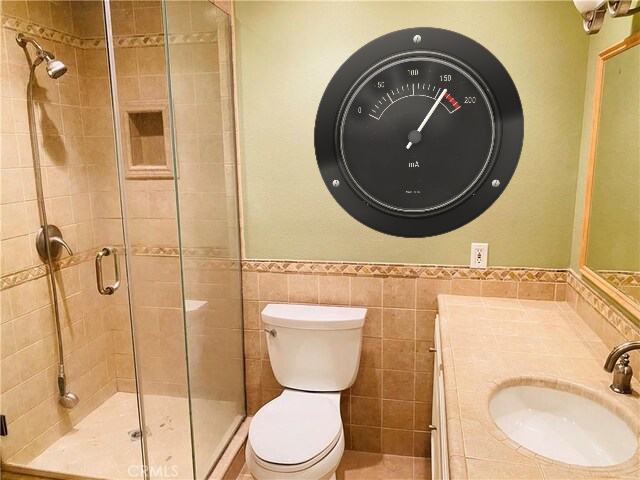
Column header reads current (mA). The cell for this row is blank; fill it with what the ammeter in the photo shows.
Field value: 160 mA
